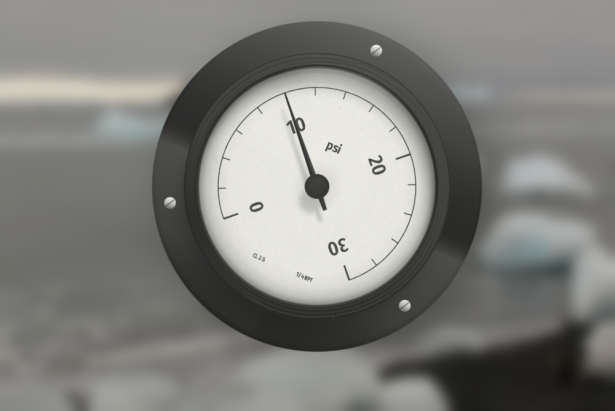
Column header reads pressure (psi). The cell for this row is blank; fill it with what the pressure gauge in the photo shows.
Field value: 10 psi
